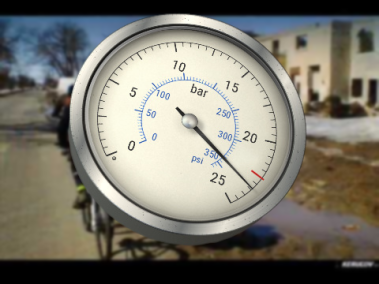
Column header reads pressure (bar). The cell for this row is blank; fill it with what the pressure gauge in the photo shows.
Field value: 23.5 bar
